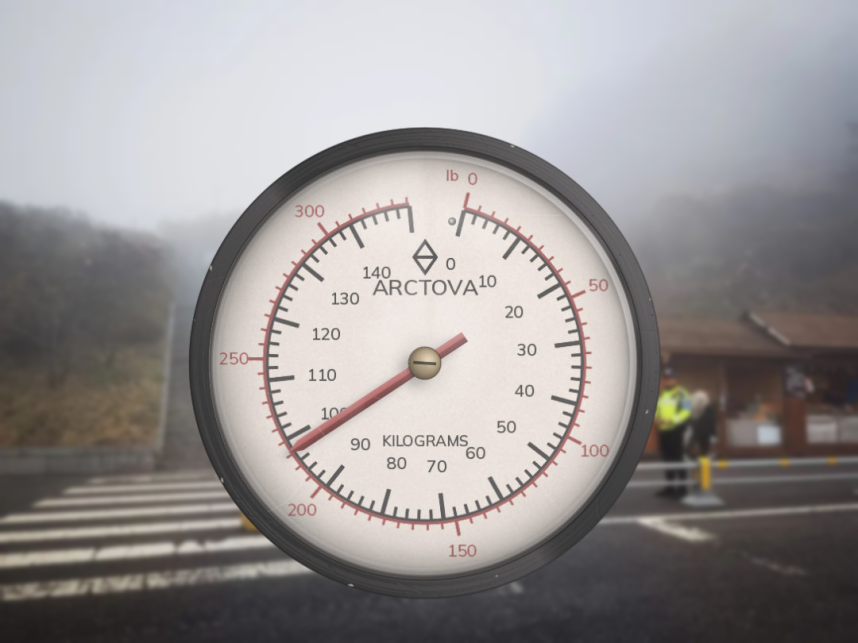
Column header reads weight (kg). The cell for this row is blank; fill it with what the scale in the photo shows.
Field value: 98 kg
